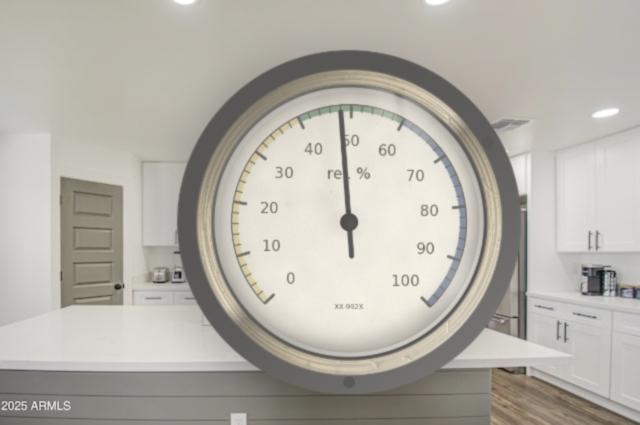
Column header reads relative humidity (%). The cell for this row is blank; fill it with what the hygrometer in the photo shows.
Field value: 48 %
